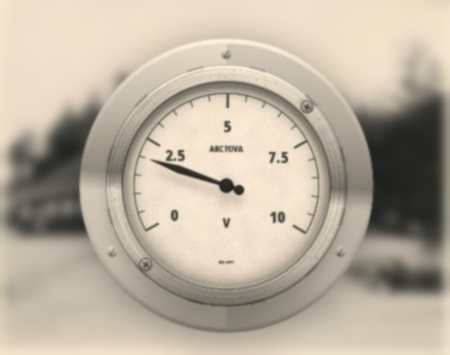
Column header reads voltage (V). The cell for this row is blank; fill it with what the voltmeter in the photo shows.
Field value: 2 V
